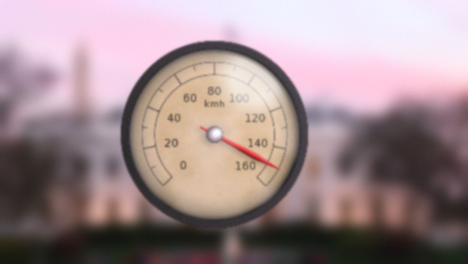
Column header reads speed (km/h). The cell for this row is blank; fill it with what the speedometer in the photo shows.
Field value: 150 km/h
